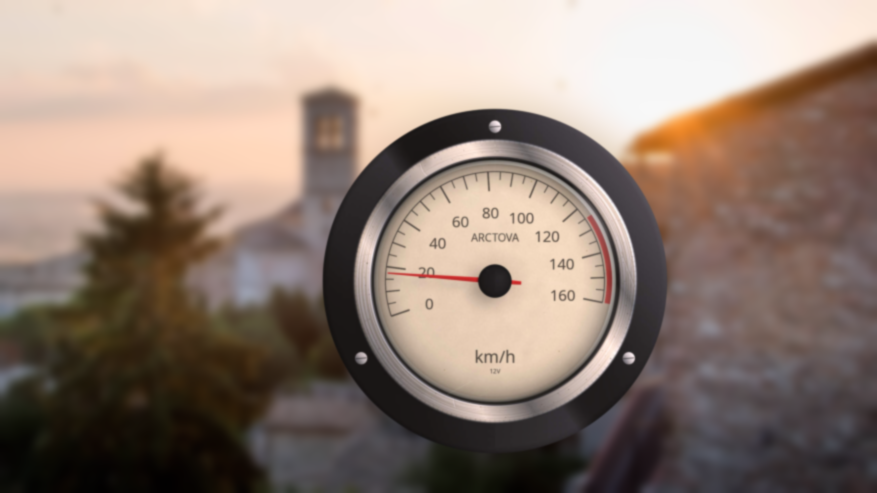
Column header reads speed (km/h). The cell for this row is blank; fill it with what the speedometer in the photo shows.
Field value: 17.5 km/h
